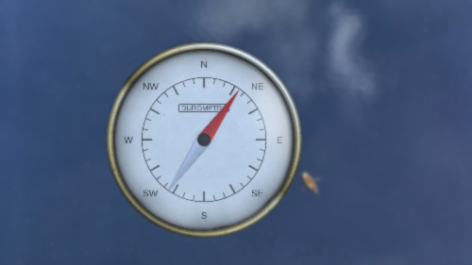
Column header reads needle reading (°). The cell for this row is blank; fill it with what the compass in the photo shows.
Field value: 35 °
